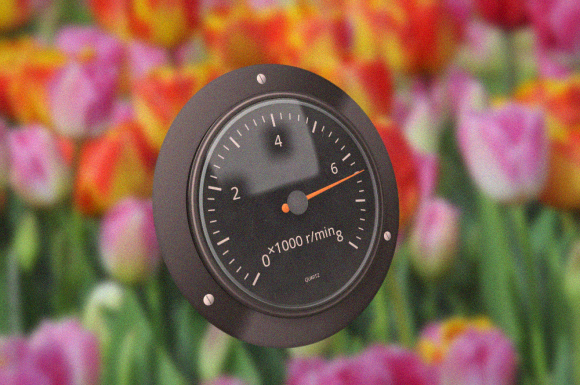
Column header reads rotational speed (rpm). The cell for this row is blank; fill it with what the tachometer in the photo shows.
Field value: 6400 rpm
